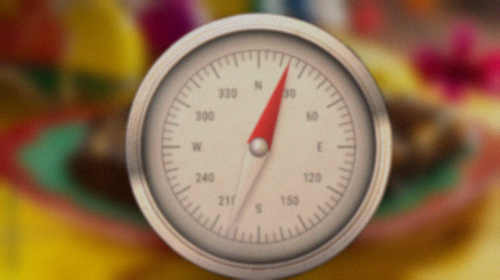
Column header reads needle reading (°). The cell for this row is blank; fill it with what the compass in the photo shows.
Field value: 20 °
